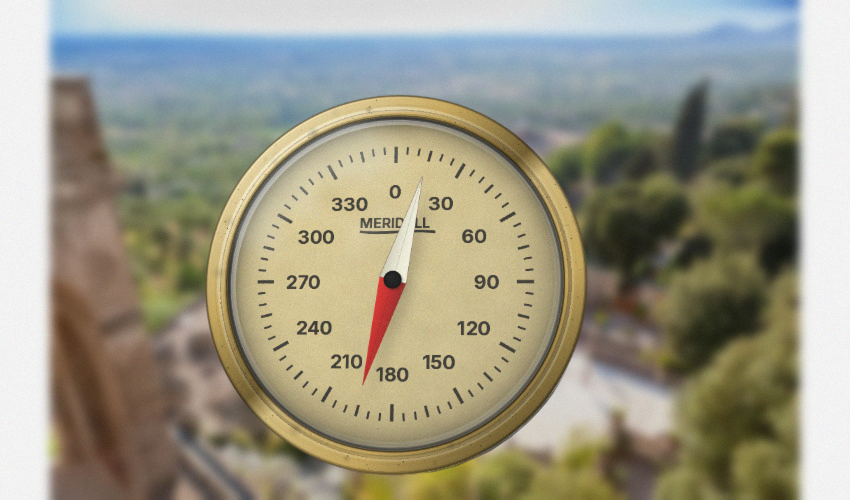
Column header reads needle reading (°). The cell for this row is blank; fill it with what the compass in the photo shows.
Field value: 195 °
